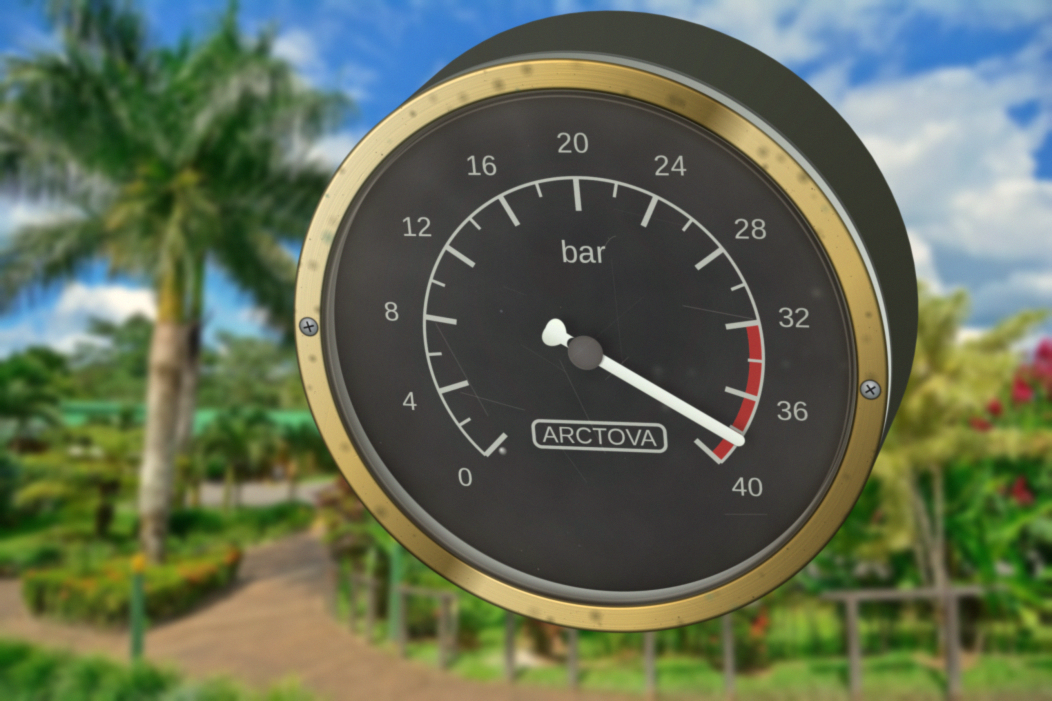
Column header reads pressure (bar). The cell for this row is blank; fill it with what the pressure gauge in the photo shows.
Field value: 38 bar
